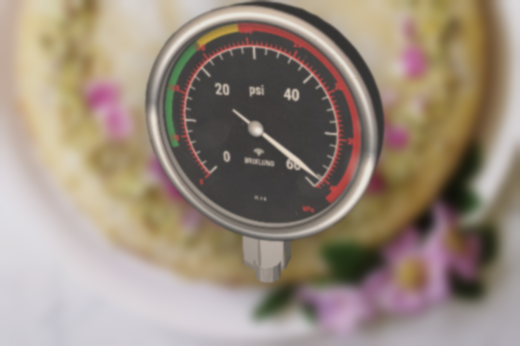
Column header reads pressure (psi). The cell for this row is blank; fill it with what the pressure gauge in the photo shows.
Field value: 58 psi
